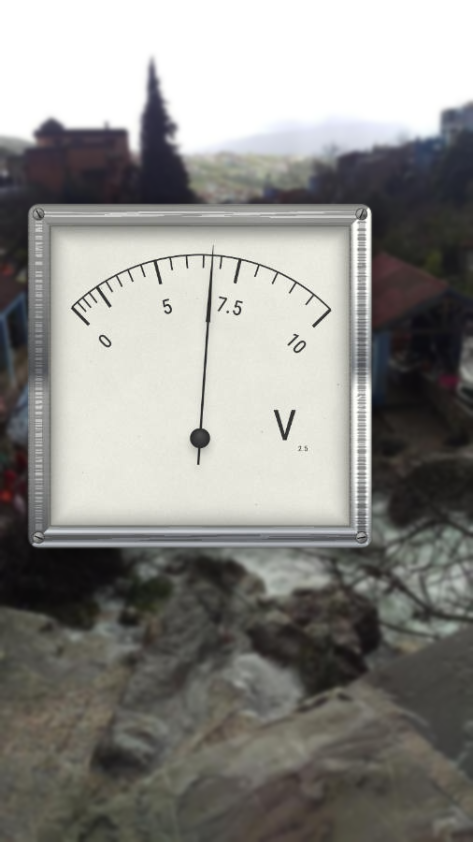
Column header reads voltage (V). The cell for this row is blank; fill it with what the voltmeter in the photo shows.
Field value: 6.75 V
